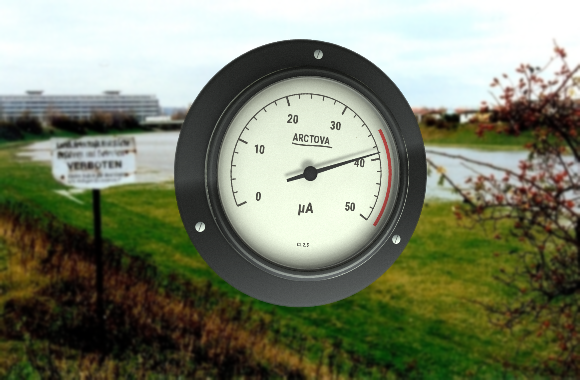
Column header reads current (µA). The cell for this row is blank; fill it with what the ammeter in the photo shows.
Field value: 39 µA
